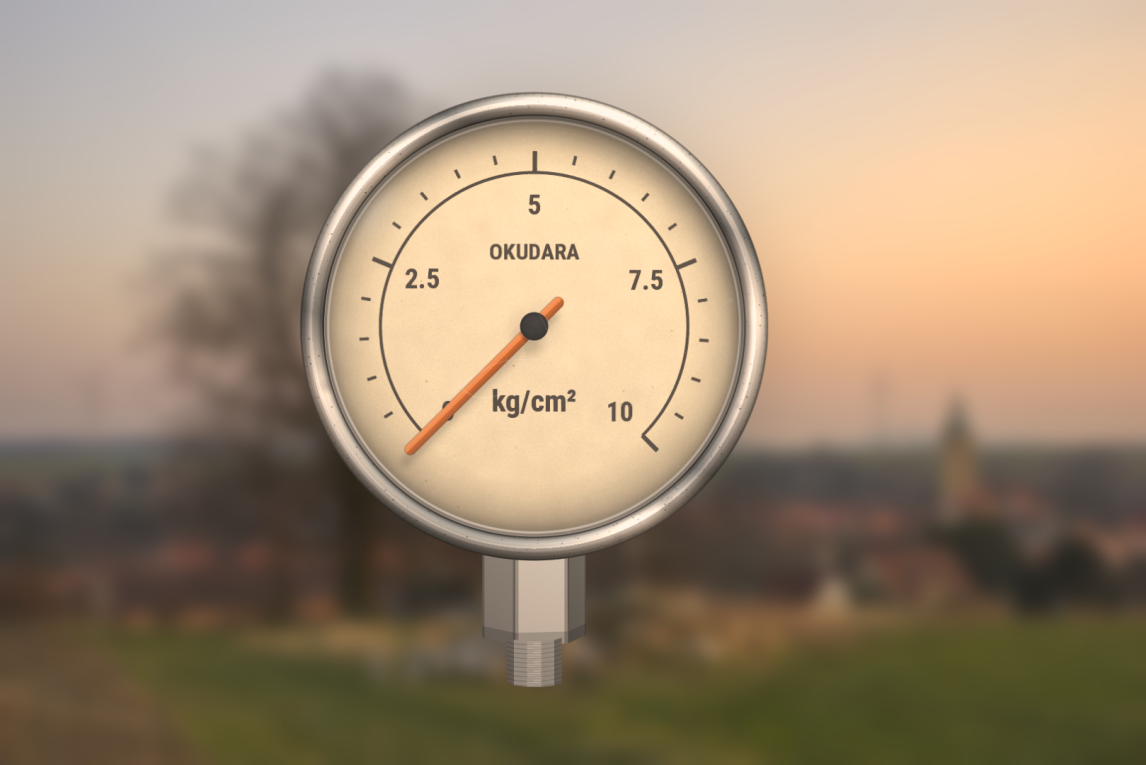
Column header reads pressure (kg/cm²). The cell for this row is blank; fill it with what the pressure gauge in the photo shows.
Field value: 0 kg/cm²
